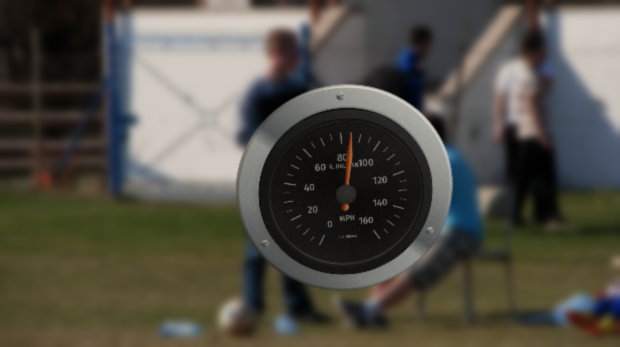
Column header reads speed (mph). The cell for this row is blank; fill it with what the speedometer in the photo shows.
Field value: 85 mph
